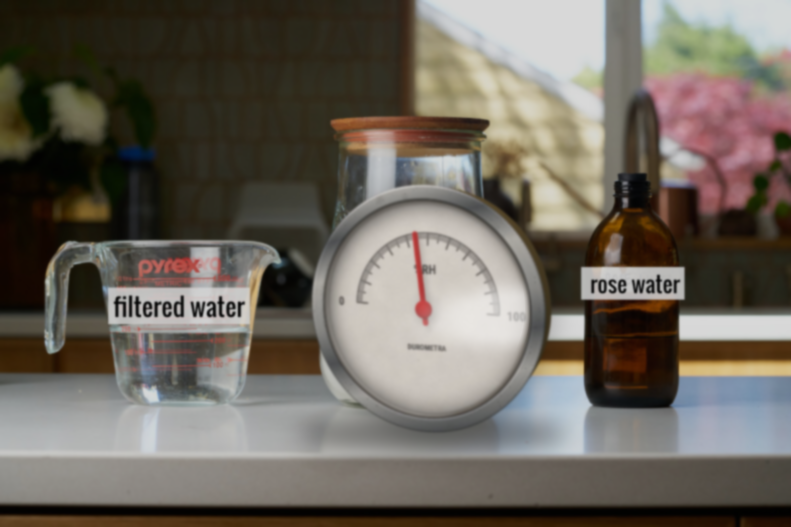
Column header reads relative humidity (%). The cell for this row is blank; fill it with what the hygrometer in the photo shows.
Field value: 45 %
